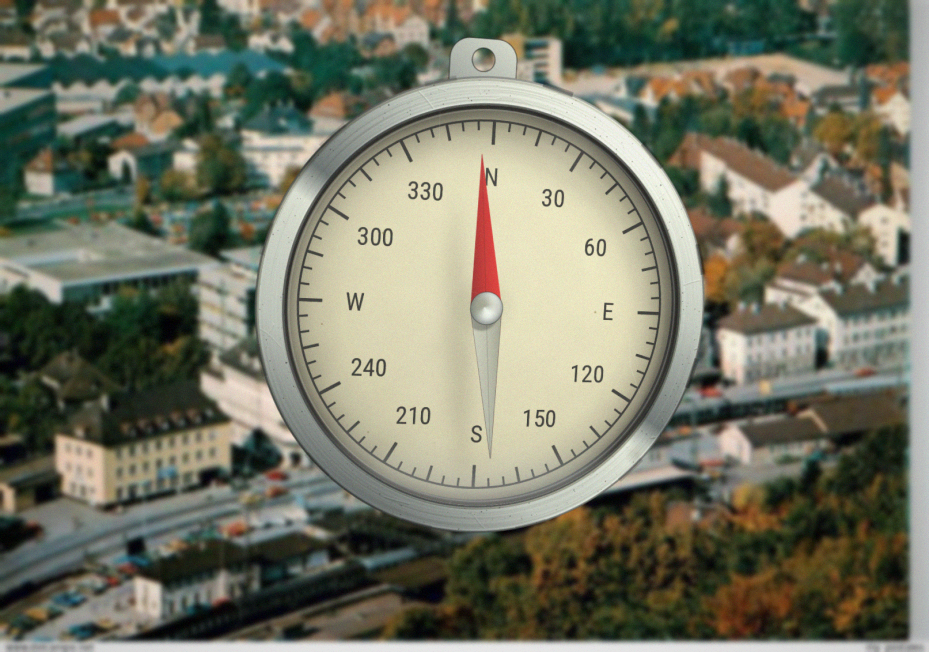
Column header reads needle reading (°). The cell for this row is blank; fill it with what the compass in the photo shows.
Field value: 355 °
